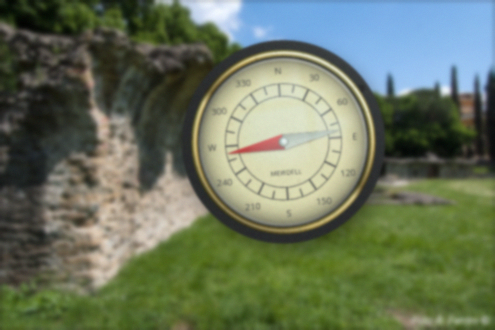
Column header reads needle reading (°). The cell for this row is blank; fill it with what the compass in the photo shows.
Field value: 262.5 °
